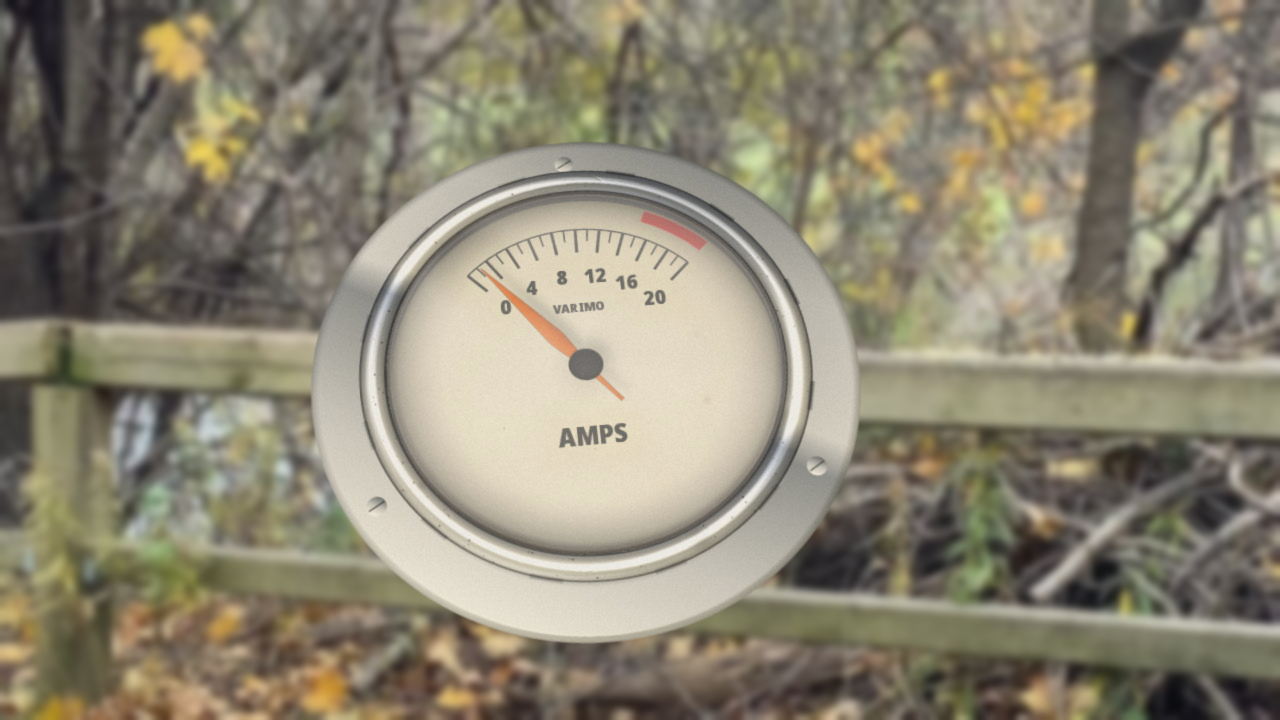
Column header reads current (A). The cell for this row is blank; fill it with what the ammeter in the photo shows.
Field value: 1 A
